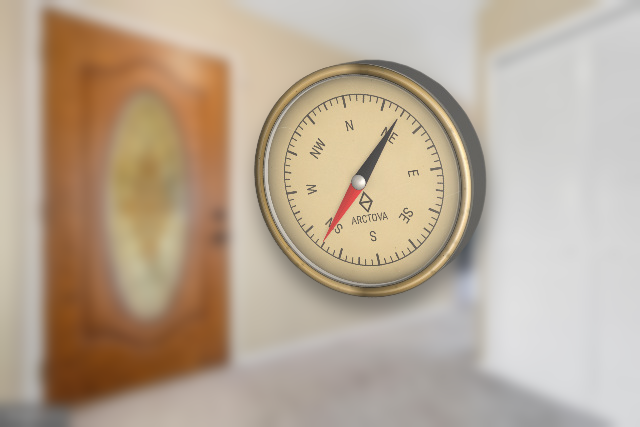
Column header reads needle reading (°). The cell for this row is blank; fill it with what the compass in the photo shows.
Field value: 225 °
